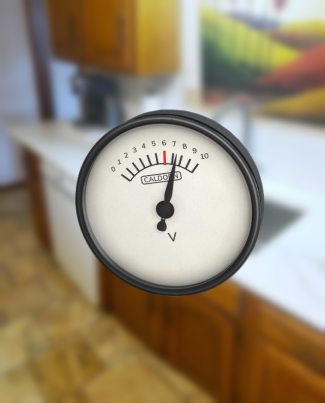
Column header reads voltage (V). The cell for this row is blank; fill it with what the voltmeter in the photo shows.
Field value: 7.5 V
